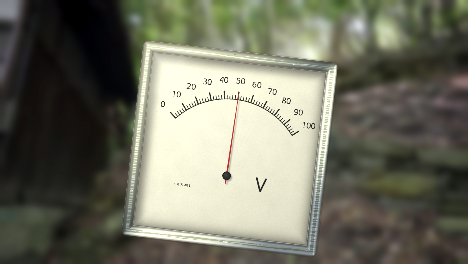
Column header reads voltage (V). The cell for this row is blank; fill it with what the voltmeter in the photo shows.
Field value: 50 V
